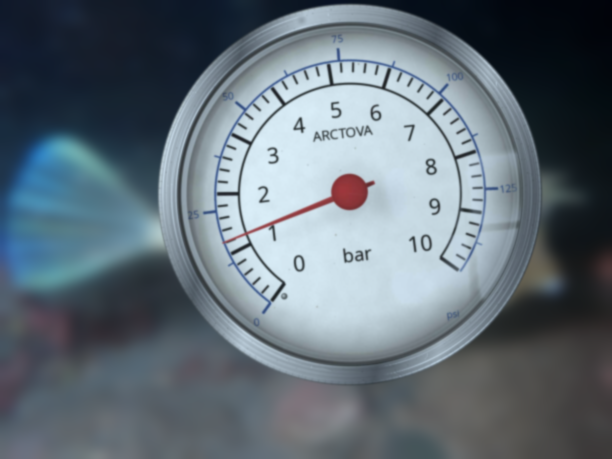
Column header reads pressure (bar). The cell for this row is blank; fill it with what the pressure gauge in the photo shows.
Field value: 1.2 bar
